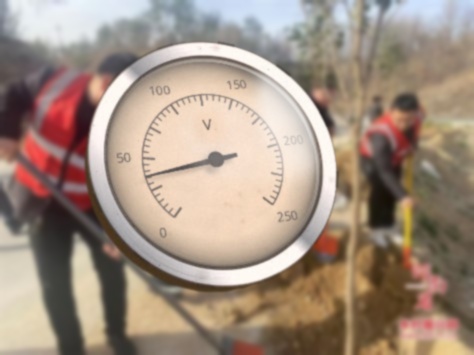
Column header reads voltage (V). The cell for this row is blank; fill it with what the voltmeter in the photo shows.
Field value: 35 V
